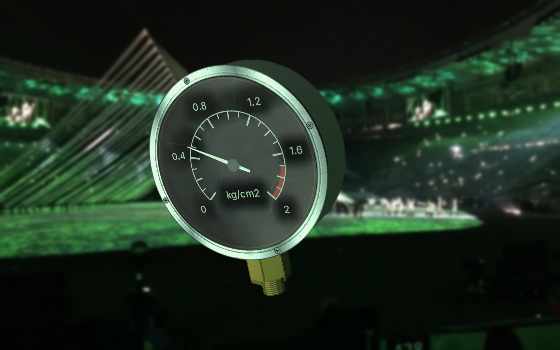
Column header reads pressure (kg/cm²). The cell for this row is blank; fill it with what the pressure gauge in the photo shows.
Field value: 0.5 kg/cm²
